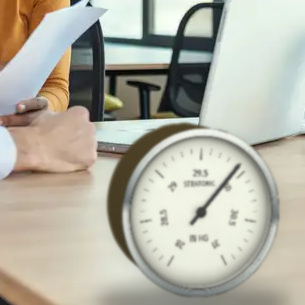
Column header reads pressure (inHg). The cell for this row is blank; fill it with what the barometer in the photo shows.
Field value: 29.9 inHg
